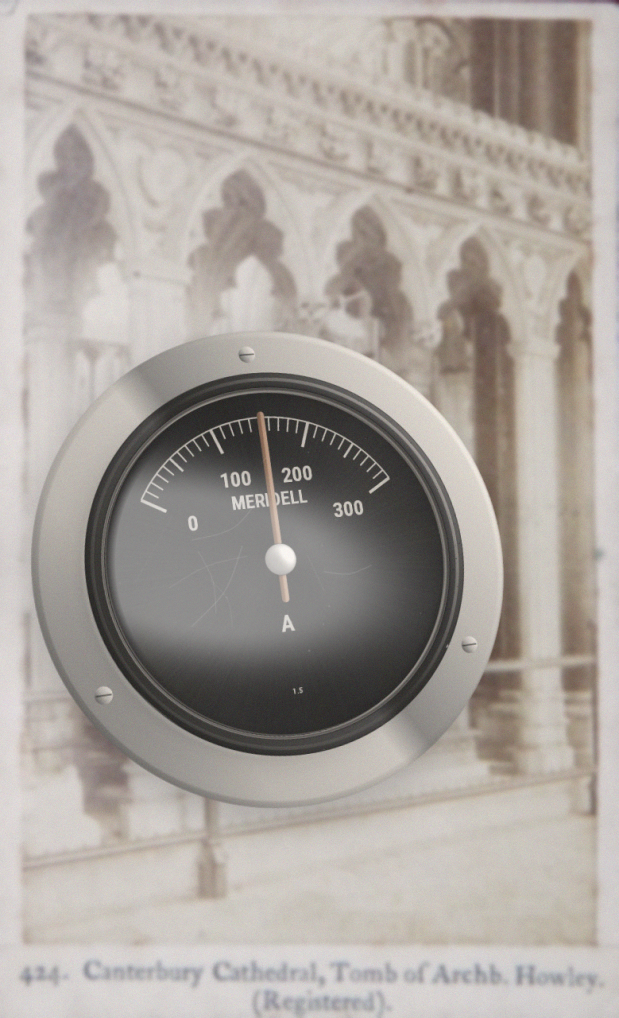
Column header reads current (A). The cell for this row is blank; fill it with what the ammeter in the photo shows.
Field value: 150 A
